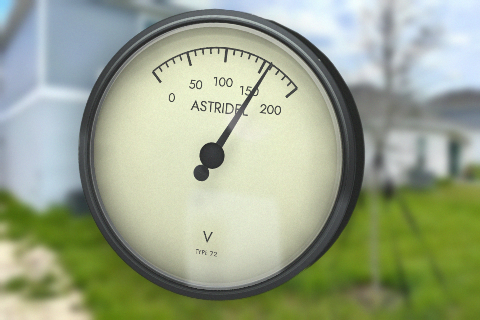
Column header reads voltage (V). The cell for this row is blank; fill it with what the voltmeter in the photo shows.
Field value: 160 V
